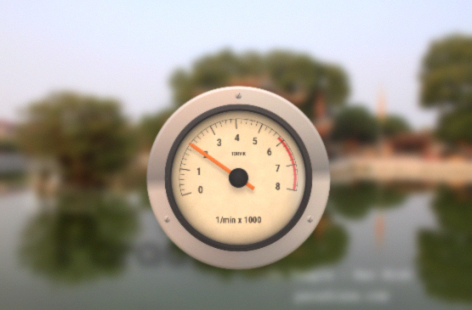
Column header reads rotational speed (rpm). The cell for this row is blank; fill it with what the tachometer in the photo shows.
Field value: 2000 rpm
